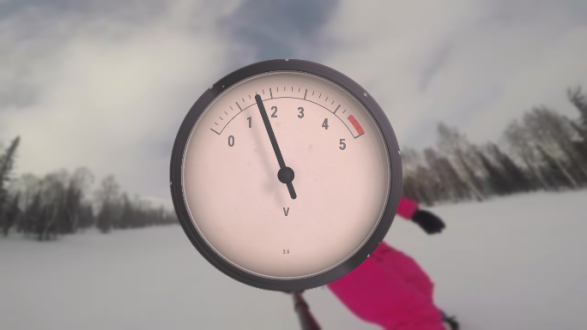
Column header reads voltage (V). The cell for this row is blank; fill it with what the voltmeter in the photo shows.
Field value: 1.6 V
